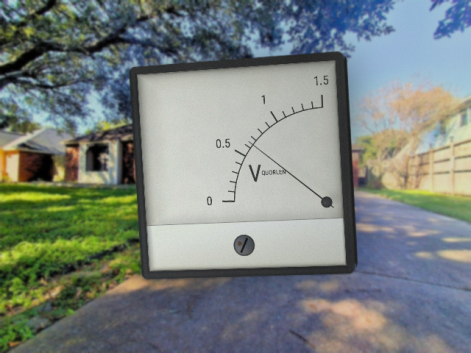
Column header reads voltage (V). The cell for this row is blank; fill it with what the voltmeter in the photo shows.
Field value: 0.65 V
